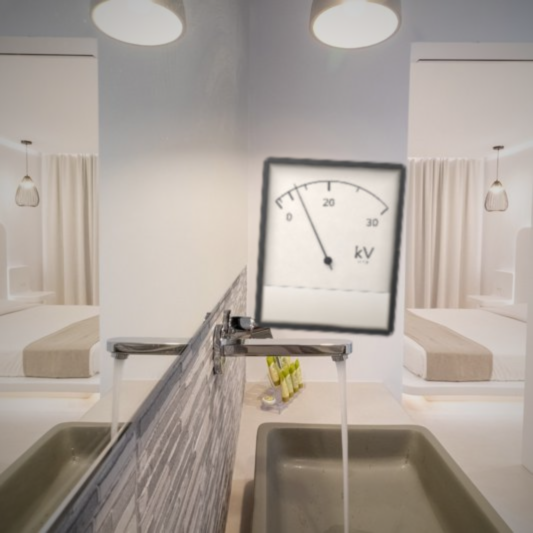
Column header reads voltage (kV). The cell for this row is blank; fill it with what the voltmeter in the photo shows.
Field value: 12.5 kV
